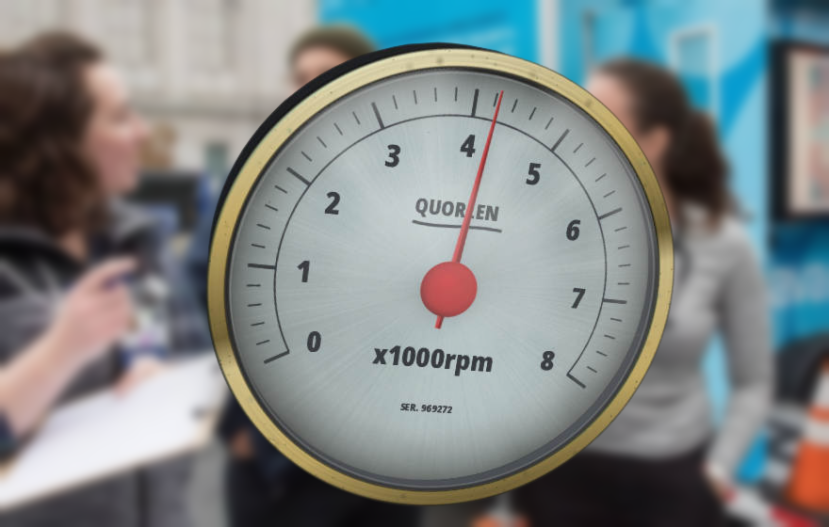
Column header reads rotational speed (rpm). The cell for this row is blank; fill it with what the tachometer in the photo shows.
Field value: 4200 rpm
